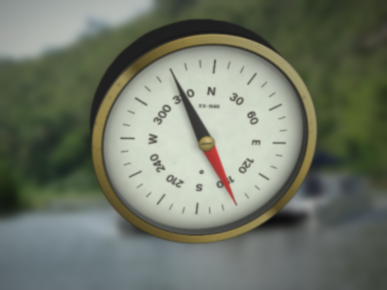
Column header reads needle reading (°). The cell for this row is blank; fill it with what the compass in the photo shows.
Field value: 150 °
